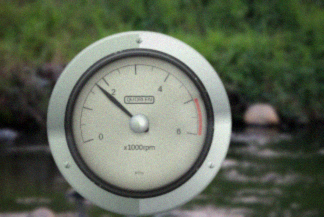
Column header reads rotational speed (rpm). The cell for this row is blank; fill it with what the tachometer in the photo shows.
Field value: 1750 rpm
